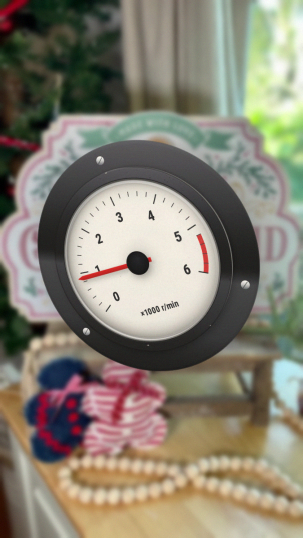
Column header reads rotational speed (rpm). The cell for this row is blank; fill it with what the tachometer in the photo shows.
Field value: 900 rpm
